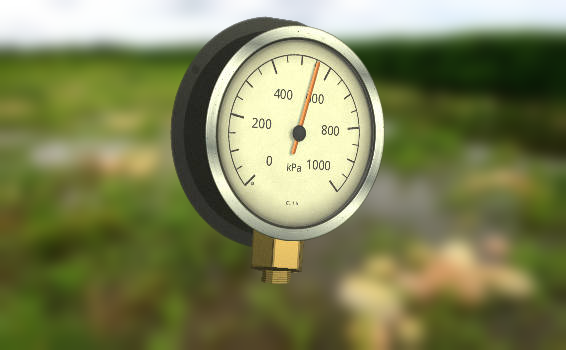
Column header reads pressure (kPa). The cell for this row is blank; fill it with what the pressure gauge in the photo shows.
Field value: 550 kPa
